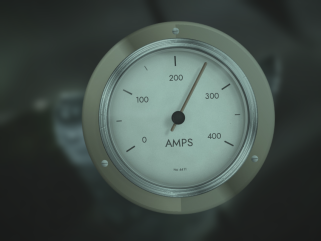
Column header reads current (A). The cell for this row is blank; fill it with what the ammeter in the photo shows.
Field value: 250 A
